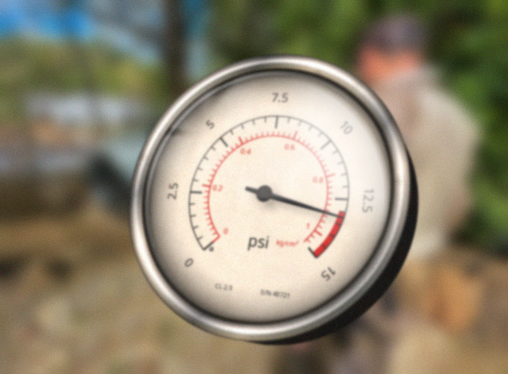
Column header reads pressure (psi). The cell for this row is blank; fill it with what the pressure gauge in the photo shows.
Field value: 13.25 psi
